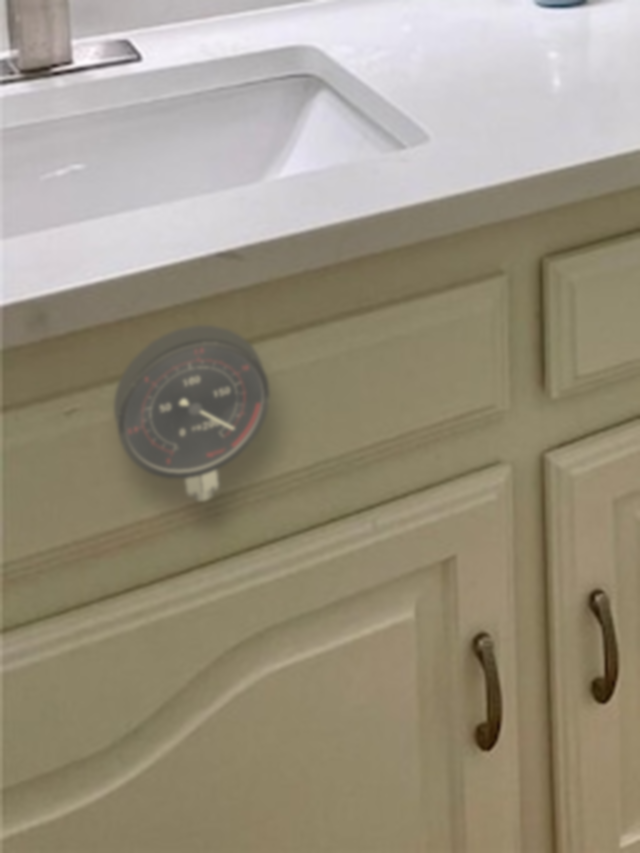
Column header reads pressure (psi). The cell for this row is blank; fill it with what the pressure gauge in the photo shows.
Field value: 190 psi
